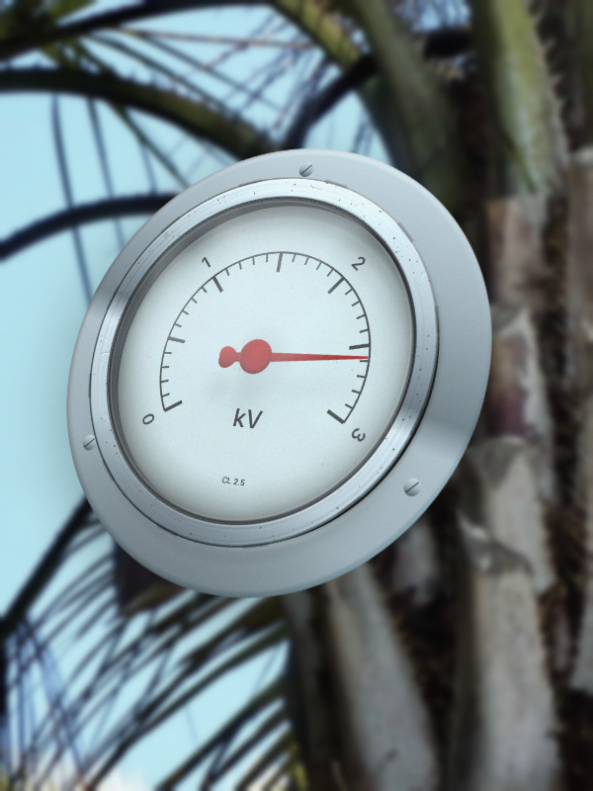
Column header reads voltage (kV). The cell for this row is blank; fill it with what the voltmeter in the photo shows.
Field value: 2.6 kV
